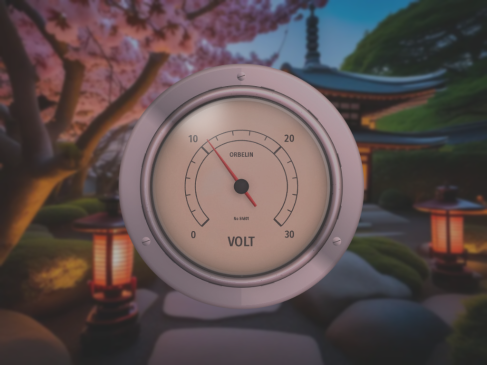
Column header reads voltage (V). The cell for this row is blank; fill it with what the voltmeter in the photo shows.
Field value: 11 V
